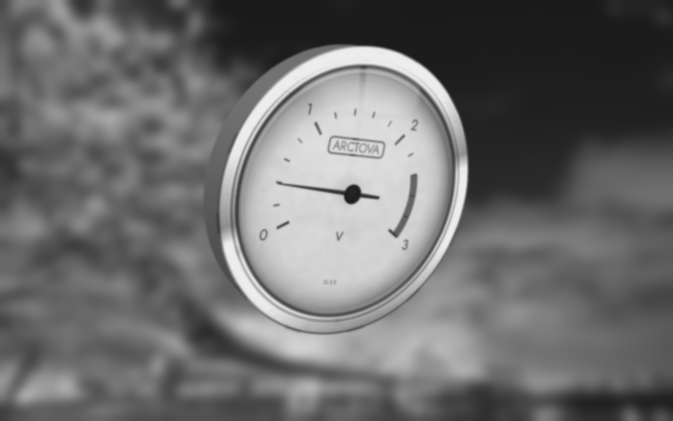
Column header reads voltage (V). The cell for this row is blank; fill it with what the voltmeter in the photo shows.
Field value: 0.4 V
